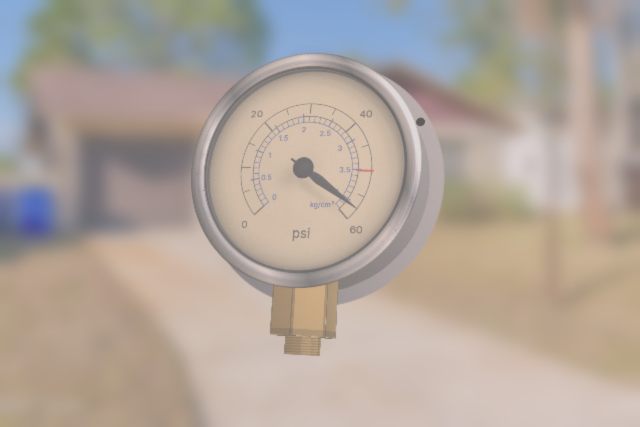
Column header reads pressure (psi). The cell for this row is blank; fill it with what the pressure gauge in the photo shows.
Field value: 57.5 psi
